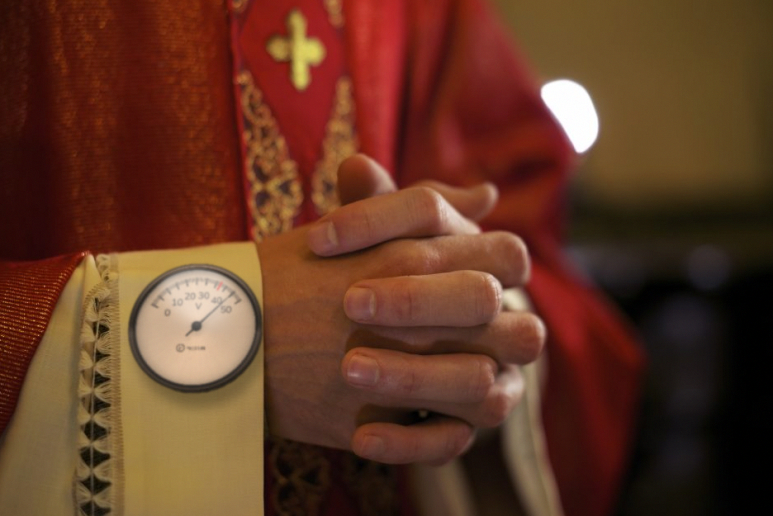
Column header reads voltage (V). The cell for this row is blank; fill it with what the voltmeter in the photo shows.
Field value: 45 V
